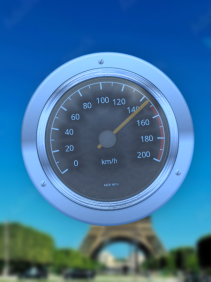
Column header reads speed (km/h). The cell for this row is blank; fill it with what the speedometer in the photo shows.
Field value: 145 km/h
